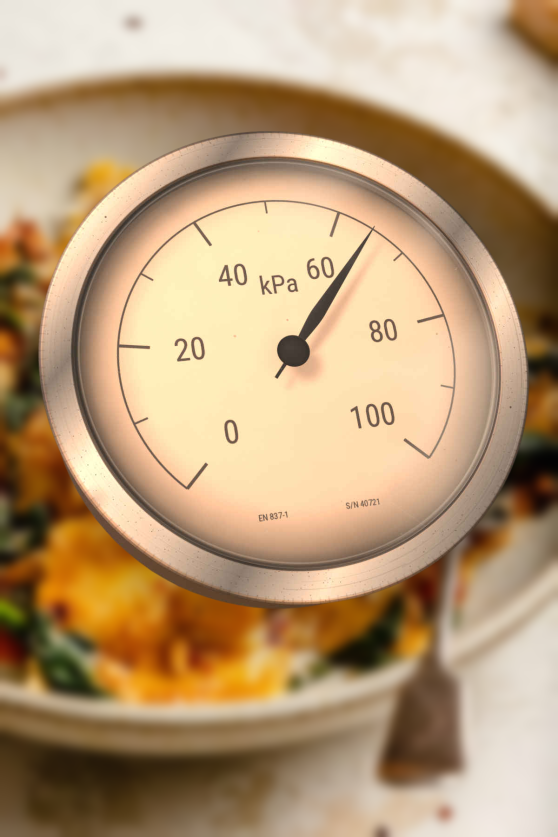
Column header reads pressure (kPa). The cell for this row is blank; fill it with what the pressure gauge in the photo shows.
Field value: 65 kPa
